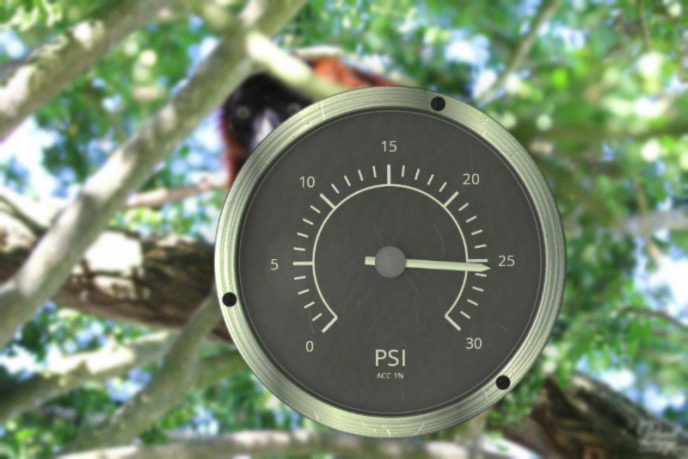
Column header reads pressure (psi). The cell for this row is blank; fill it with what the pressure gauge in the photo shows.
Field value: 25.5 psi
